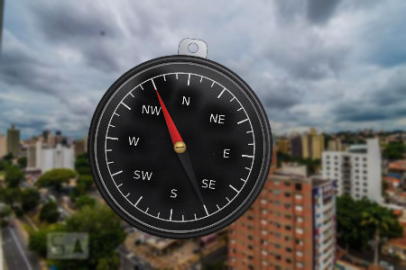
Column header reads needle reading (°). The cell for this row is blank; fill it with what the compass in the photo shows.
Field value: 330 °
